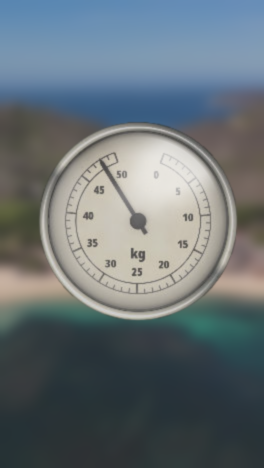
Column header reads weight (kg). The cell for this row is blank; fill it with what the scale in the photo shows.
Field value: 48 kg
